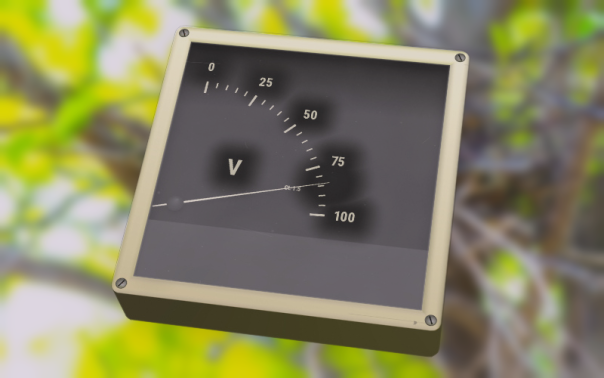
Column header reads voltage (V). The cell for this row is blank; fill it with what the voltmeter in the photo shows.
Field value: 85 V
